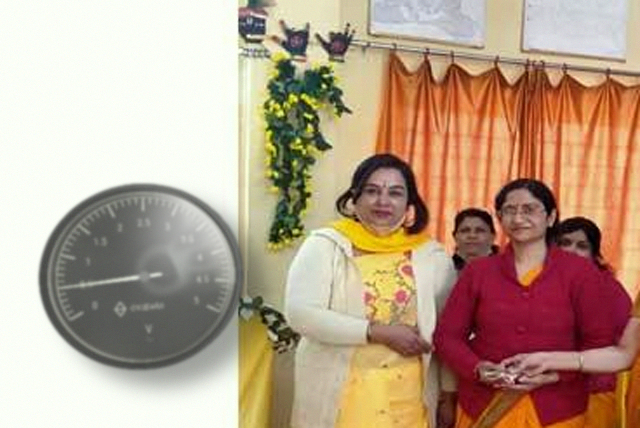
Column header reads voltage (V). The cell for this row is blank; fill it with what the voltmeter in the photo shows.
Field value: 0.5 V
